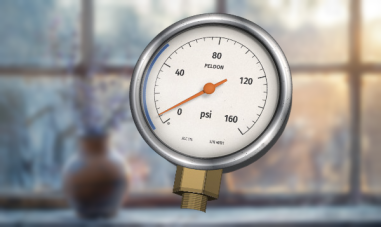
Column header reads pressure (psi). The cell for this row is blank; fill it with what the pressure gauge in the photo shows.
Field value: 5 psi
